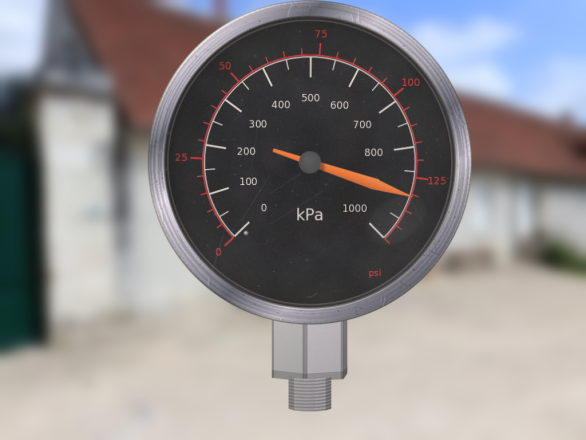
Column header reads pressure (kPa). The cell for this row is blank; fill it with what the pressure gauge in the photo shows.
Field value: 900 kPa
